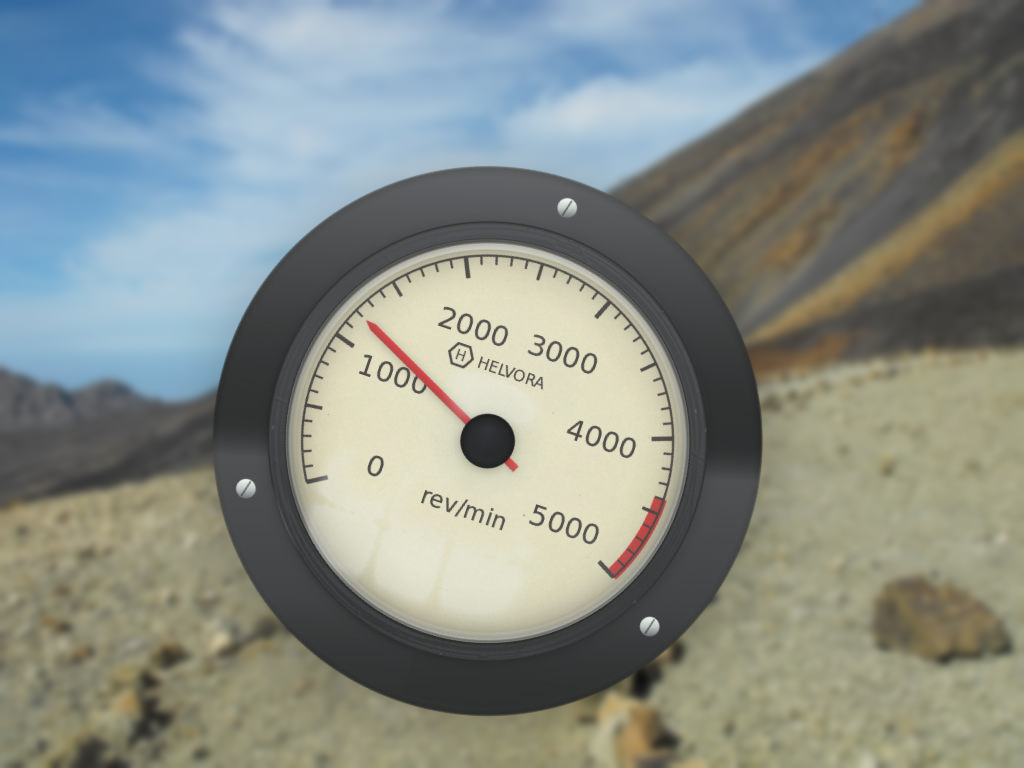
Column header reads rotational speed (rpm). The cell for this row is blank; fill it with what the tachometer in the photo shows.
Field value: 1200 rpm
